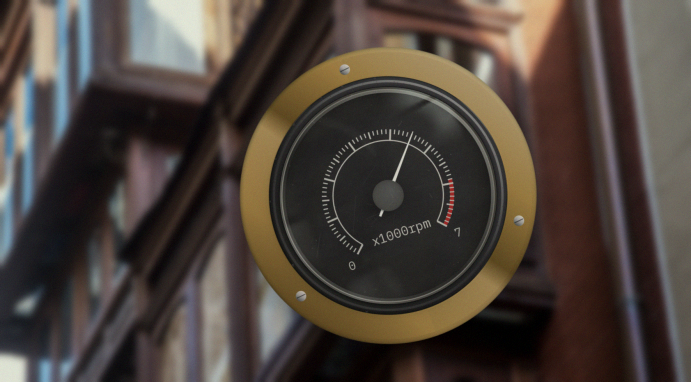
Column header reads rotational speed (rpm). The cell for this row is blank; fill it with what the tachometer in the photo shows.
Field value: 4500 rpm
